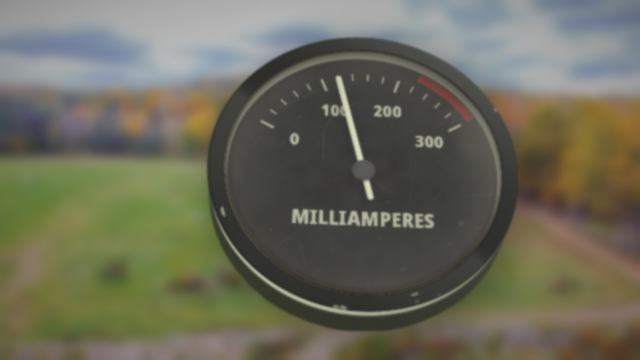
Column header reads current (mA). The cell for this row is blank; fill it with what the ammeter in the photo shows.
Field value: 120 mA
